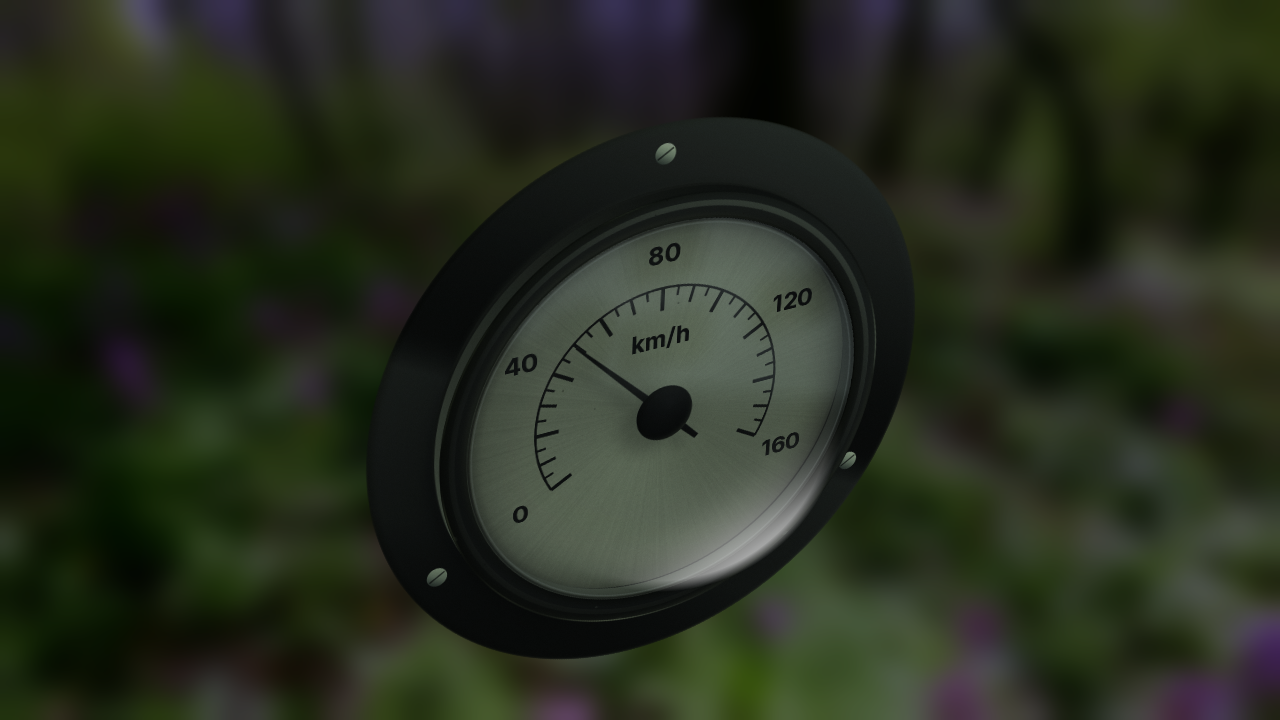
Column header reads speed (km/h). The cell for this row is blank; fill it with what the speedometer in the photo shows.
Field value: 50 km/h
